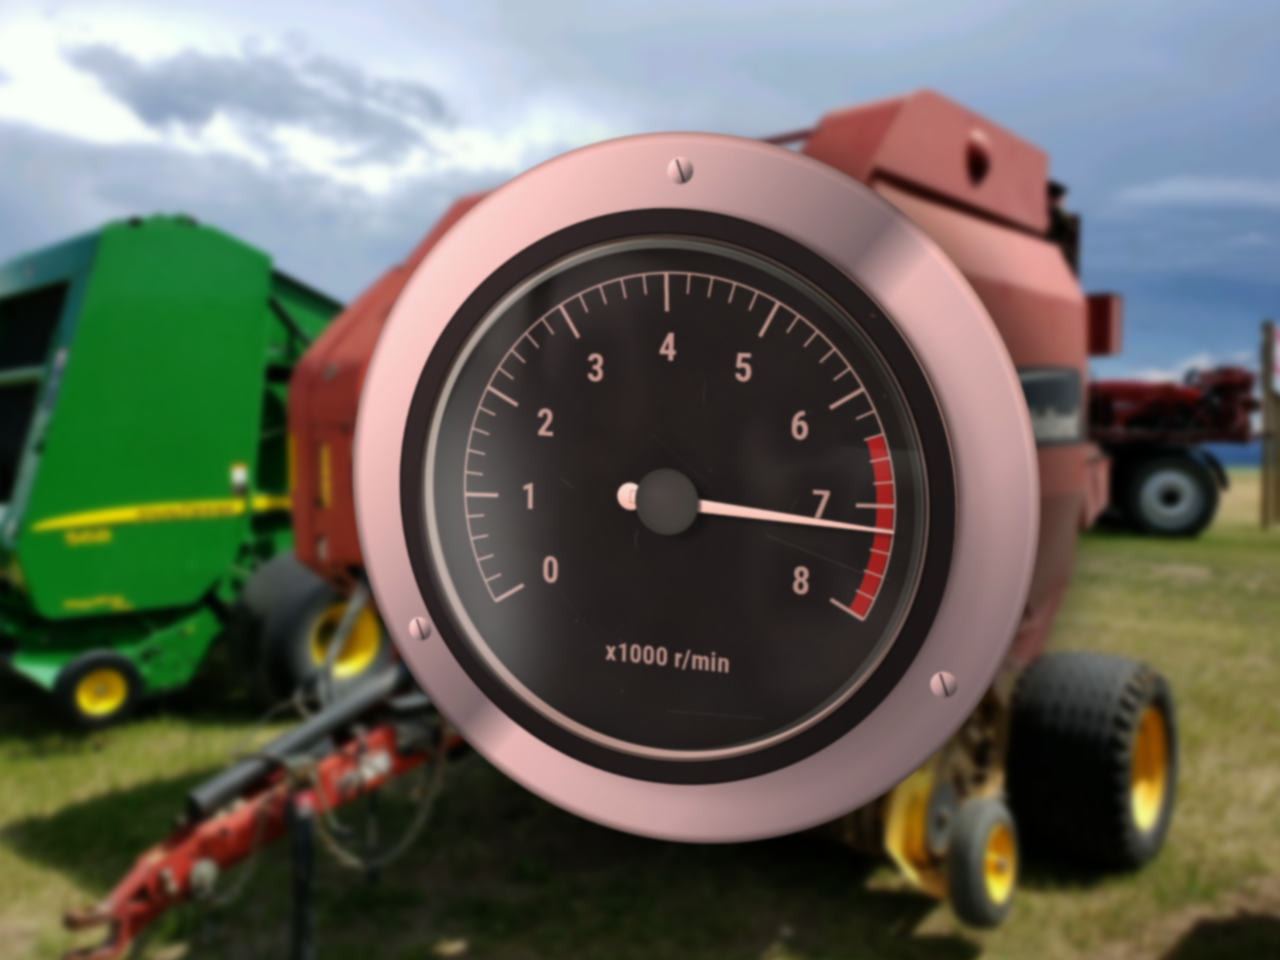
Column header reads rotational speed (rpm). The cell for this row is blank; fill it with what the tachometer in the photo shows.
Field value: 7200 rpm
